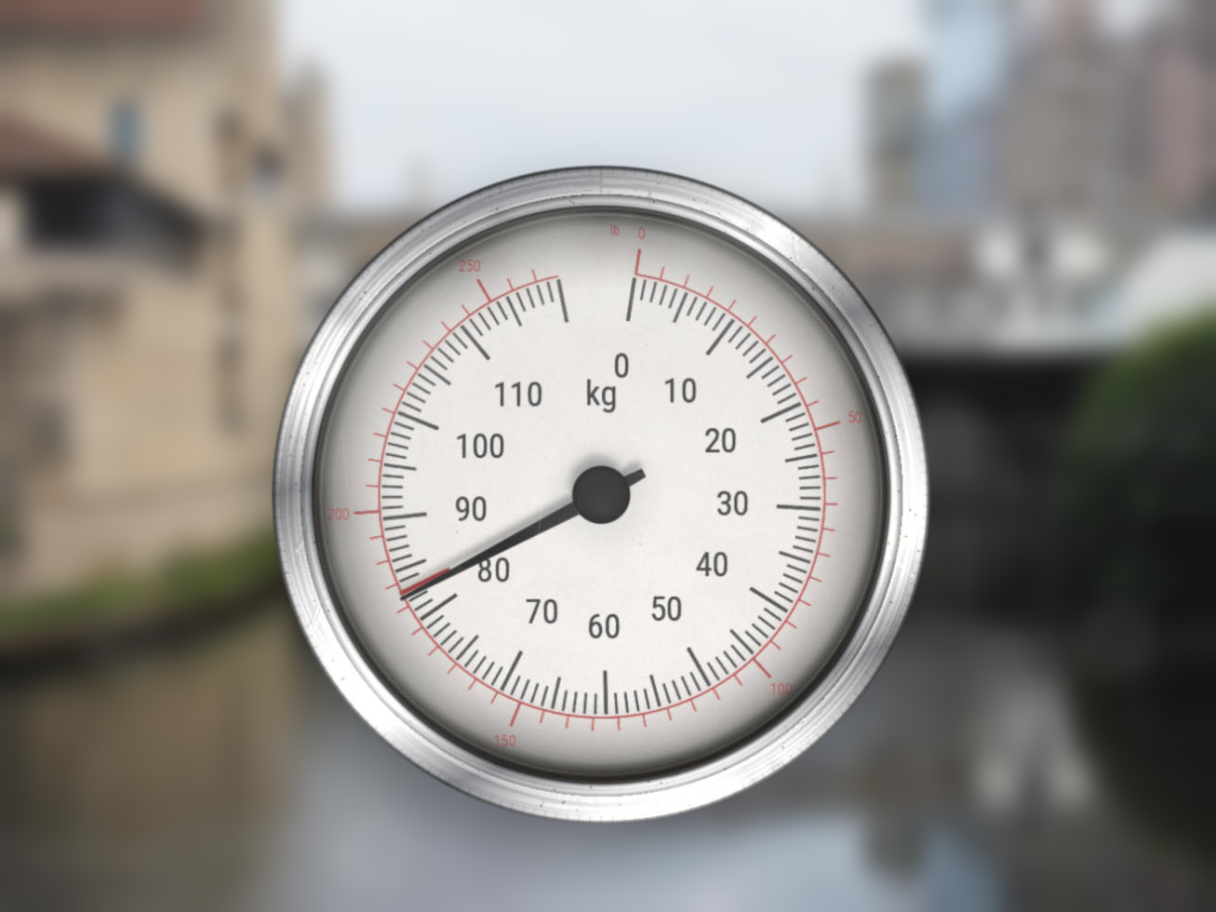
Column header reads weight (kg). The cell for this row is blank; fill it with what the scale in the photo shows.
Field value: 82.5 kg
